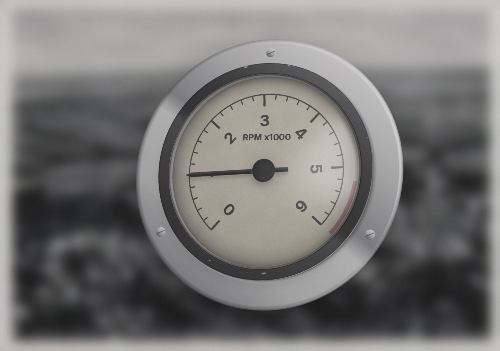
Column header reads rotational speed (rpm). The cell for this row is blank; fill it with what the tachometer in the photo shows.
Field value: 1000 rpm
